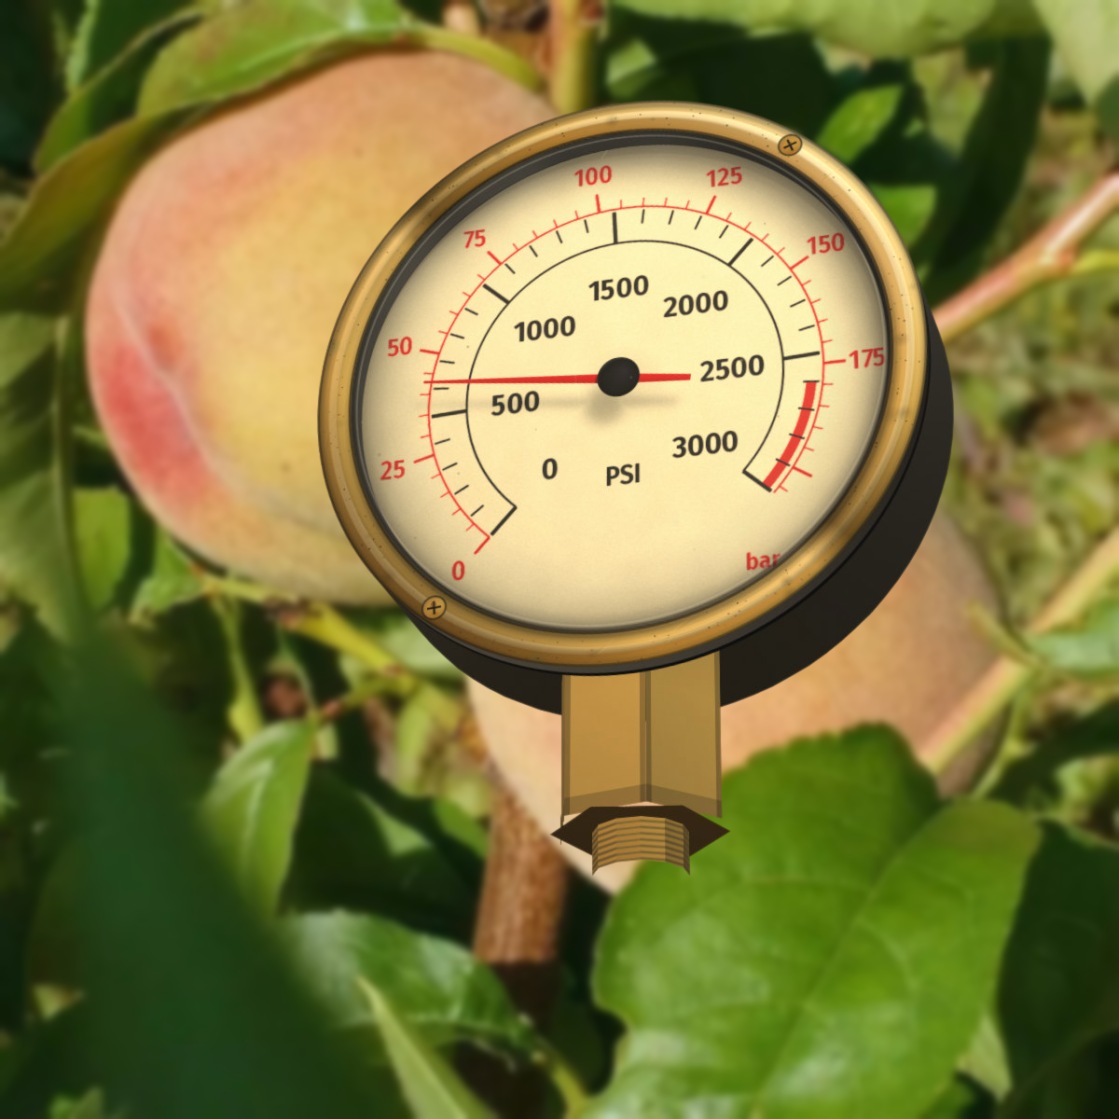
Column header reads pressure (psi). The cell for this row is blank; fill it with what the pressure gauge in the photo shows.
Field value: 600 psi
